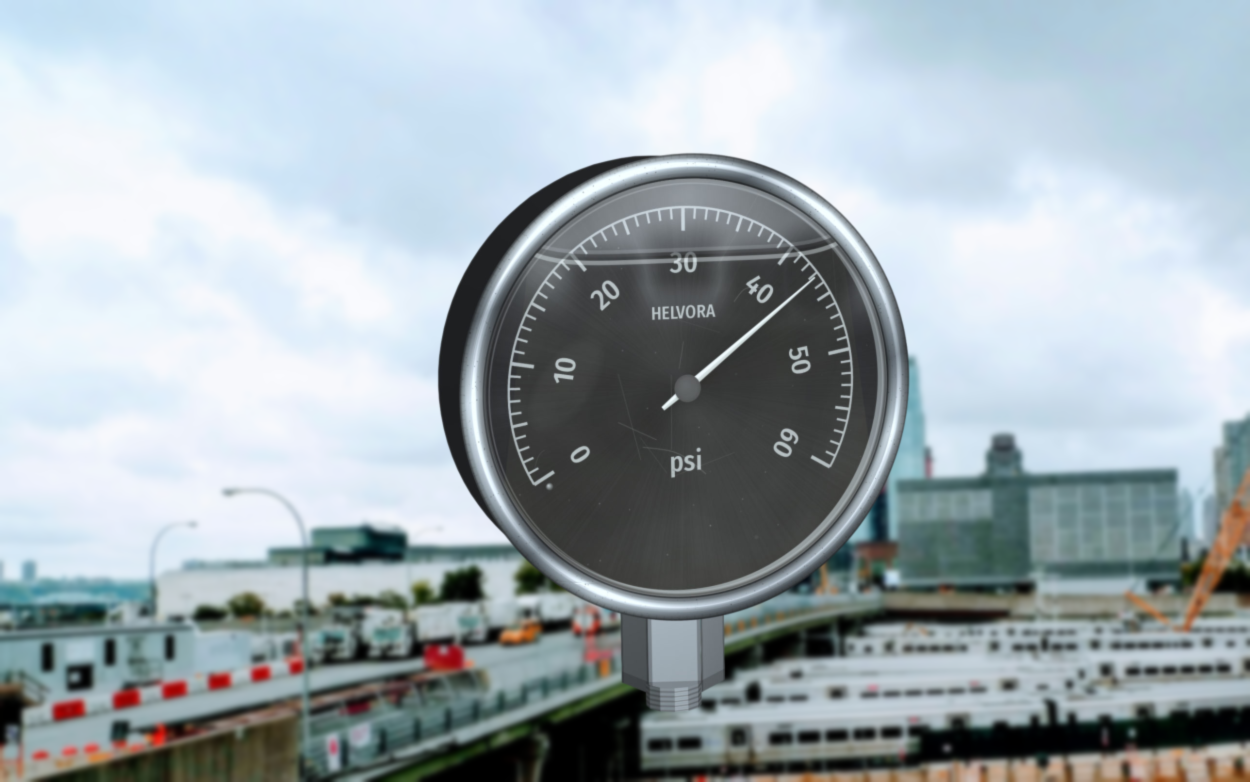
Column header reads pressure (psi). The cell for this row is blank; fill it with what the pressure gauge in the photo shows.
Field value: 43 psi
